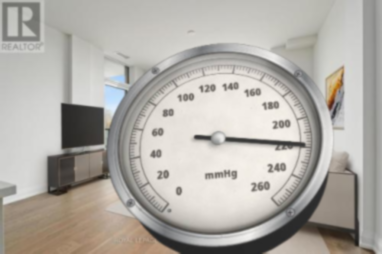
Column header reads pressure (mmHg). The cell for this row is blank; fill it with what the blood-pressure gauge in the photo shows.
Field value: 220 mmHg
